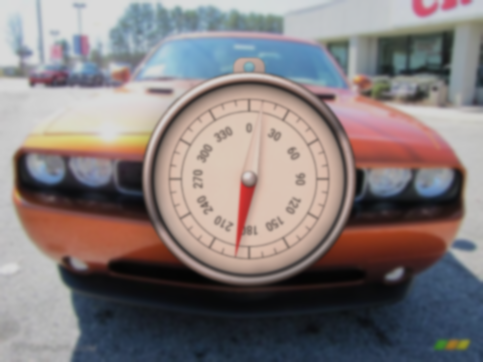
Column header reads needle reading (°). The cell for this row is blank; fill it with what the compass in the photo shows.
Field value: 190 °
